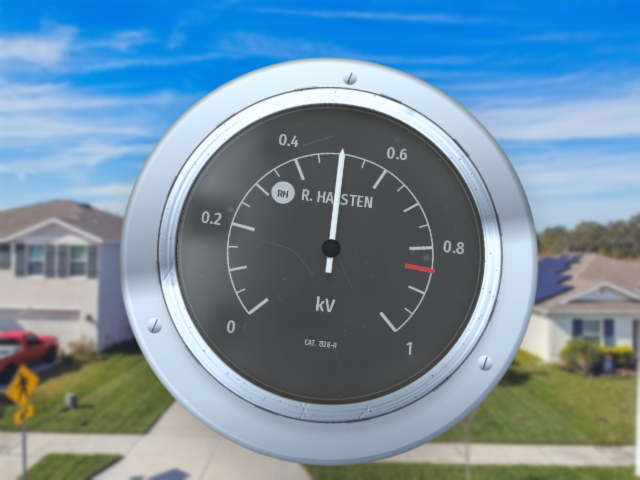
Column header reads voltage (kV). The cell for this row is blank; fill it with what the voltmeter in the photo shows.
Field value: 0.5 kV
